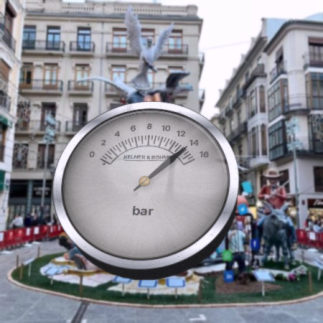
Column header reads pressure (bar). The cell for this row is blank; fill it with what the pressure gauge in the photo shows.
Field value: 14 bar
